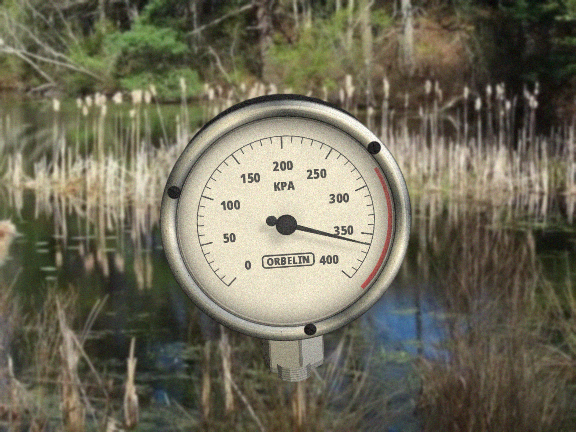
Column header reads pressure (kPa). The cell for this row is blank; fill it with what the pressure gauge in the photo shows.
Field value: 360 kPa
